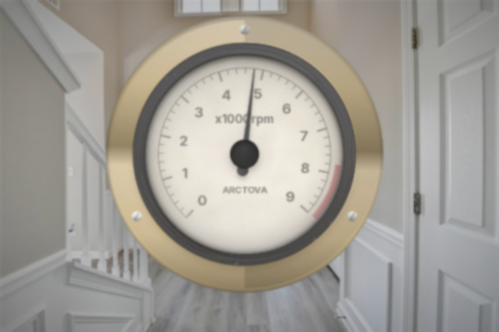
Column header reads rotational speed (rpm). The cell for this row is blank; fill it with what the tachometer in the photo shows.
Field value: 4800 rpm
